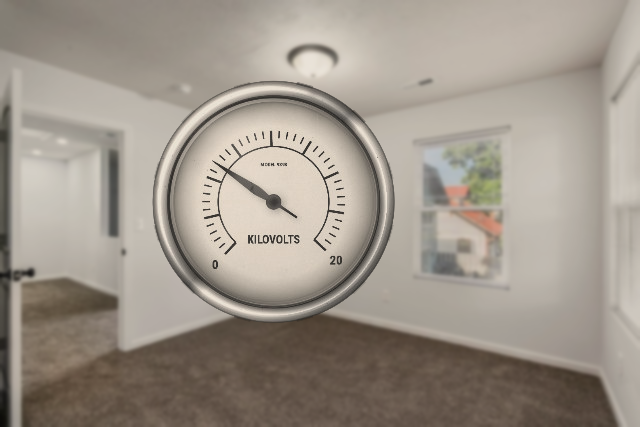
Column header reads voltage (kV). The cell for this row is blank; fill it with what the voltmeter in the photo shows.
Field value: 6 kV
